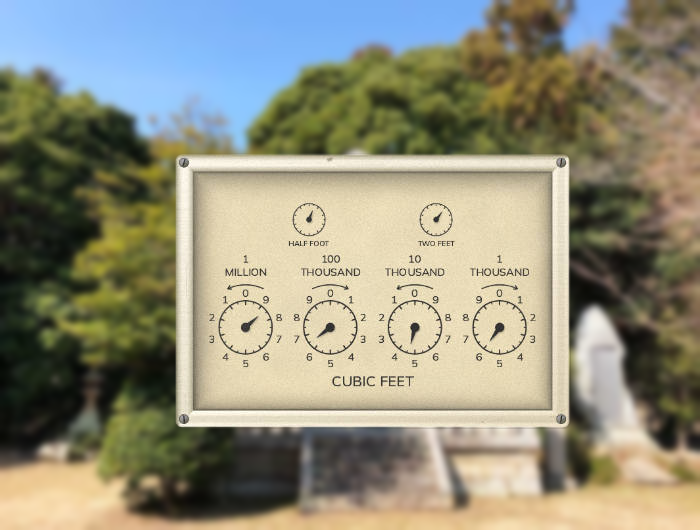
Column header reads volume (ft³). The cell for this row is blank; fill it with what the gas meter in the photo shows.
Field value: 864600 ft³
